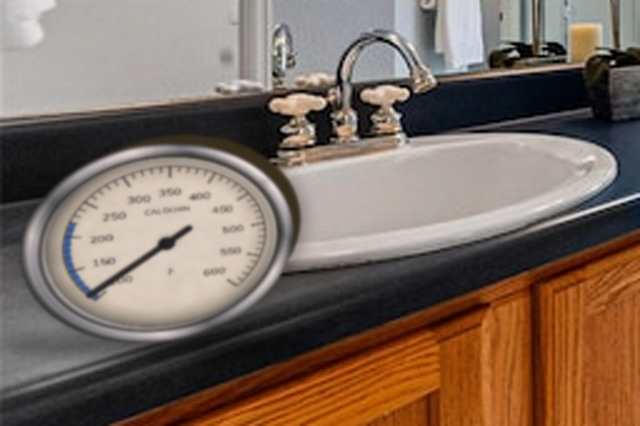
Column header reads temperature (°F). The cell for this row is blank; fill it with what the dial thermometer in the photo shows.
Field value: 110 °F
